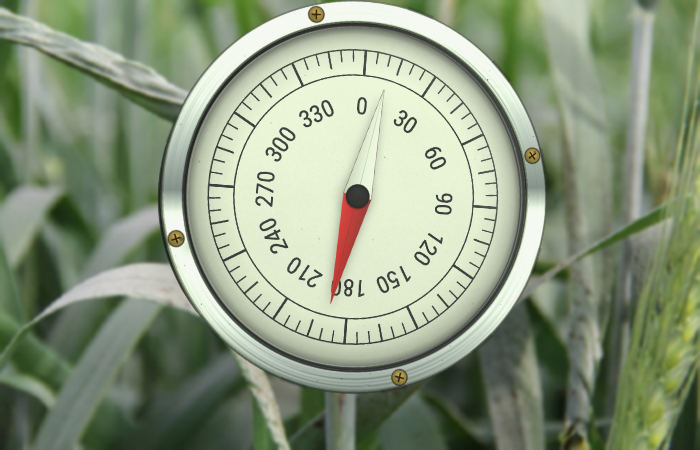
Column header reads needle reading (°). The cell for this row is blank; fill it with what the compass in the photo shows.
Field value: 190 °
